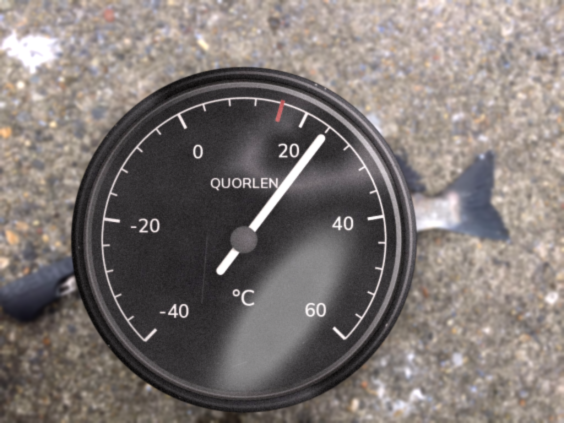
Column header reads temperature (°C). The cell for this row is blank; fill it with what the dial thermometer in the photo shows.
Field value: 24 °C
